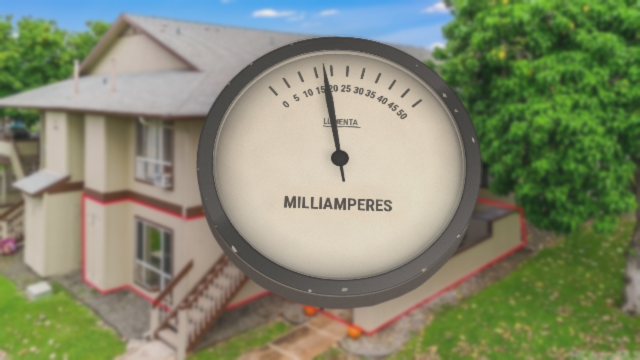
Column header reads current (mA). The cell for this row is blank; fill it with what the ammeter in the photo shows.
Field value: 17.5 mA
